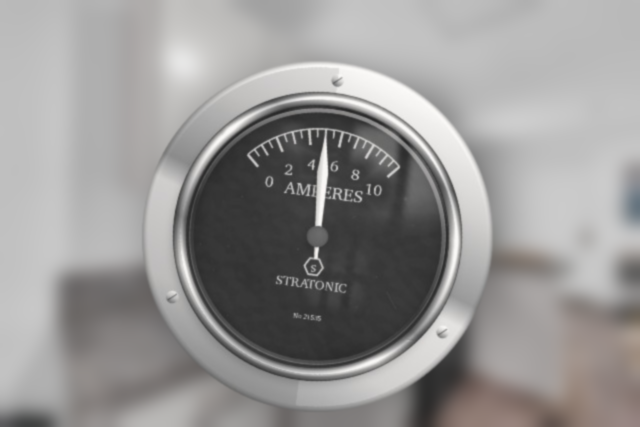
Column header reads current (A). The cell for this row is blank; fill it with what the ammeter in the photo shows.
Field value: 5 A
